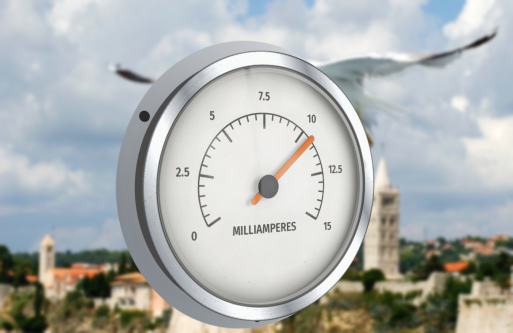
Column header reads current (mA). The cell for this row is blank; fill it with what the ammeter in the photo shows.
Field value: 10.5 mA
